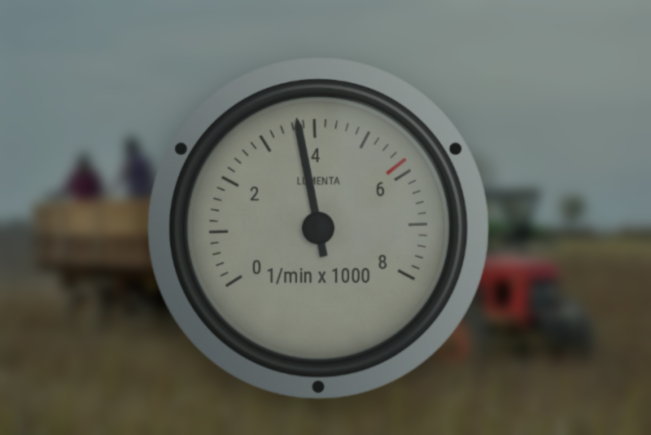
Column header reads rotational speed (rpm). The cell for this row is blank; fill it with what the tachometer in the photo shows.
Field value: 3700 rpm
